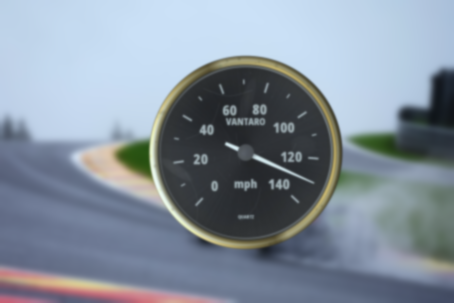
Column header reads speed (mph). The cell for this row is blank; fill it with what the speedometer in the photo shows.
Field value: 130 mph
